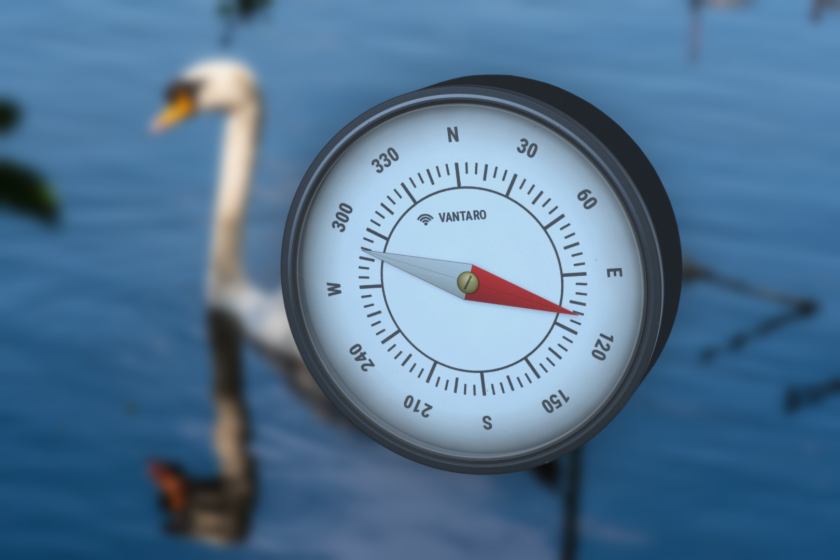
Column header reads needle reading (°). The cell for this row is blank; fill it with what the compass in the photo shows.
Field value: 110 °
